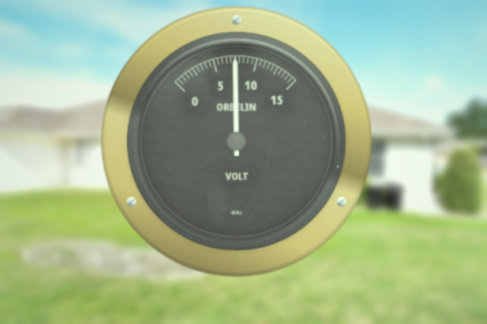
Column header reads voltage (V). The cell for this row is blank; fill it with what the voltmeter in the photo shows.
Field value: 7.5 V
